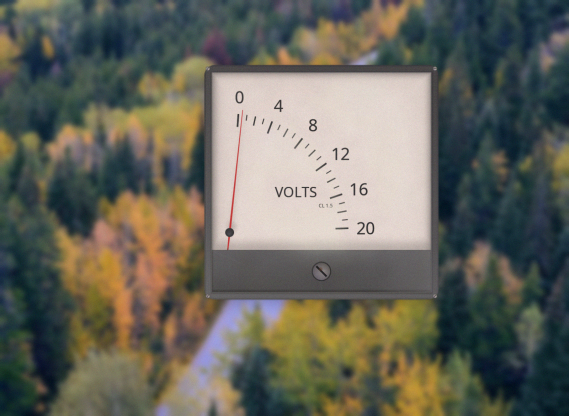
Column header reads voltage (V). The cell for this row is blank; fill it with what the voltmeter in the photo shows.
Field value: 0.5 V
